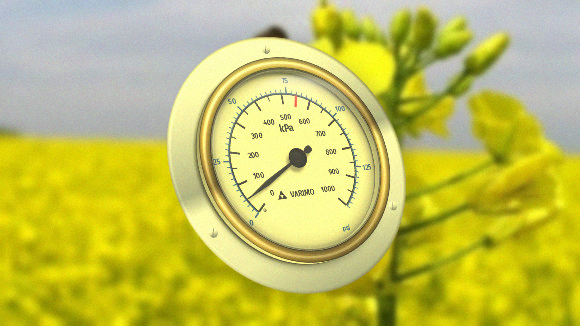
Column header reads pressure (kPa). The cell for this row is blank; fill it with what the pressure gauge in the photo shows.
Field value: 50 kPa
